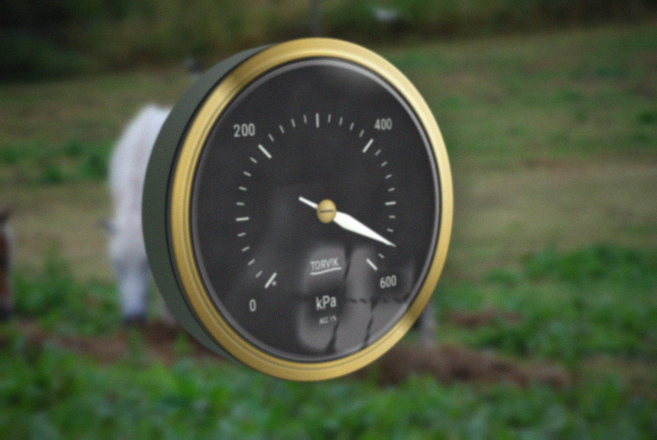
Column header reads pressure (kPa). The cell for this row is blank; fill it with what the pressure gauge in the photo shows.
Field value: 560 kPa
